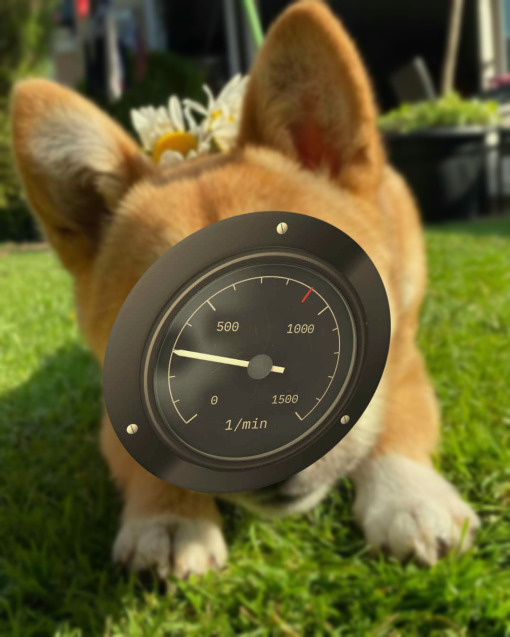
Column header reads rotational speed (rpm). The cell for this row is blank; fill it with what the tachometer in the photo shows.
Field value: 300 rpm
